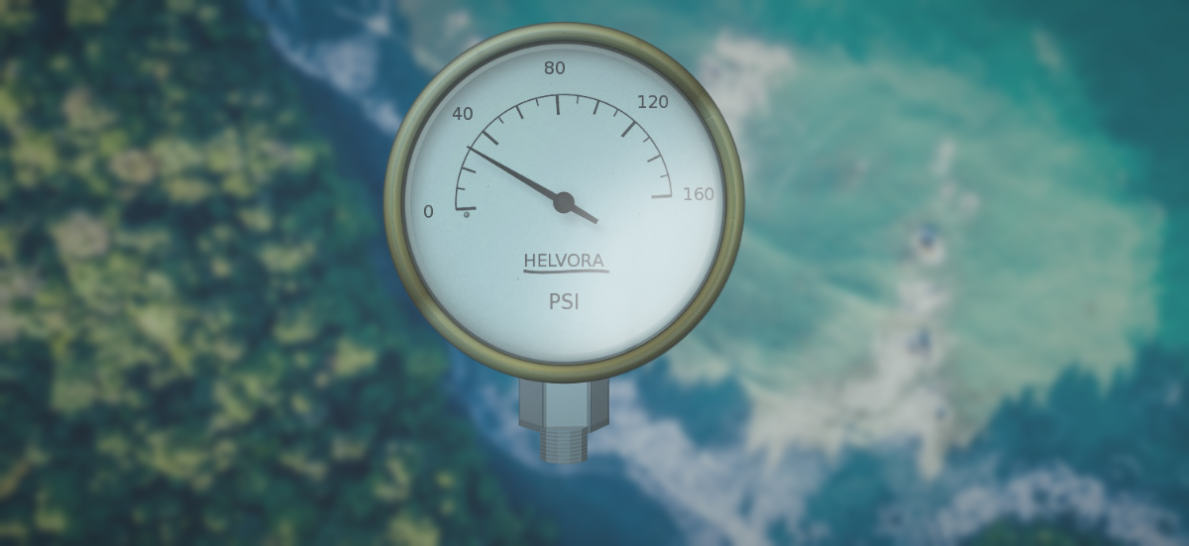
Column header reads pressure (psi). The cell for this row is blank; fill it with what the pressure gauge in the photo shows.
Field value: 30 psi
